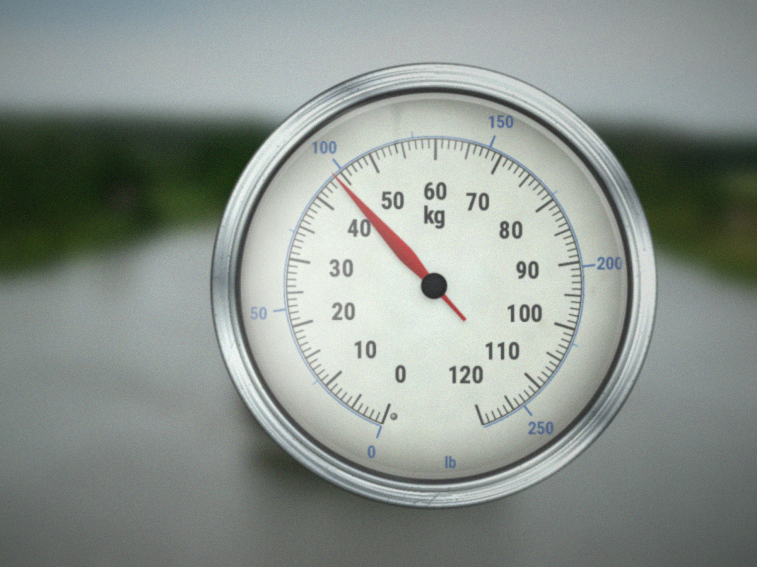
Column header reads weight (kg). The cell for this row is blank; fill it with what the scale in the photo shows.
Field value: 44 kg
